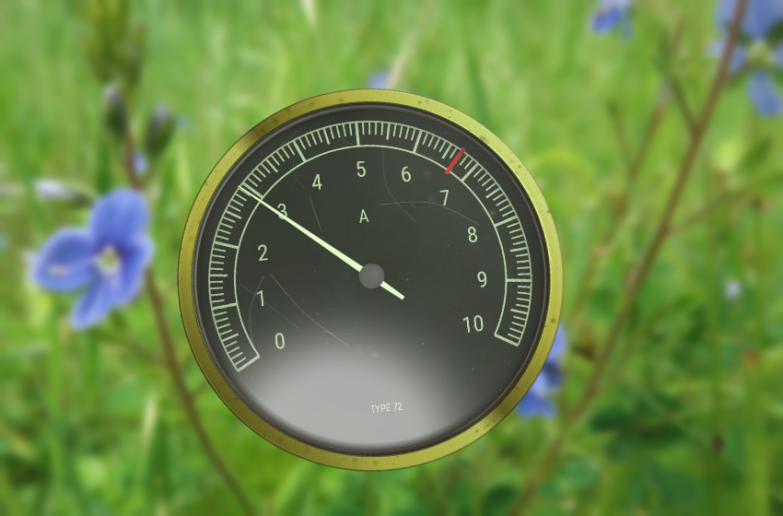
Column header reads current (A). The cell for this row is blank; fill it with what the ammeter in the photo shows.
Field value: 2.9 A
